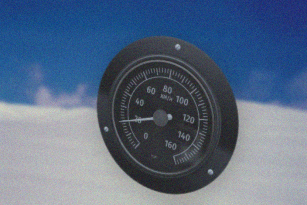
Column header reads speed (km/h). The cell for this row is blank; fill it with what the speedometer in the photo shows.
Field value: 20 km/h
